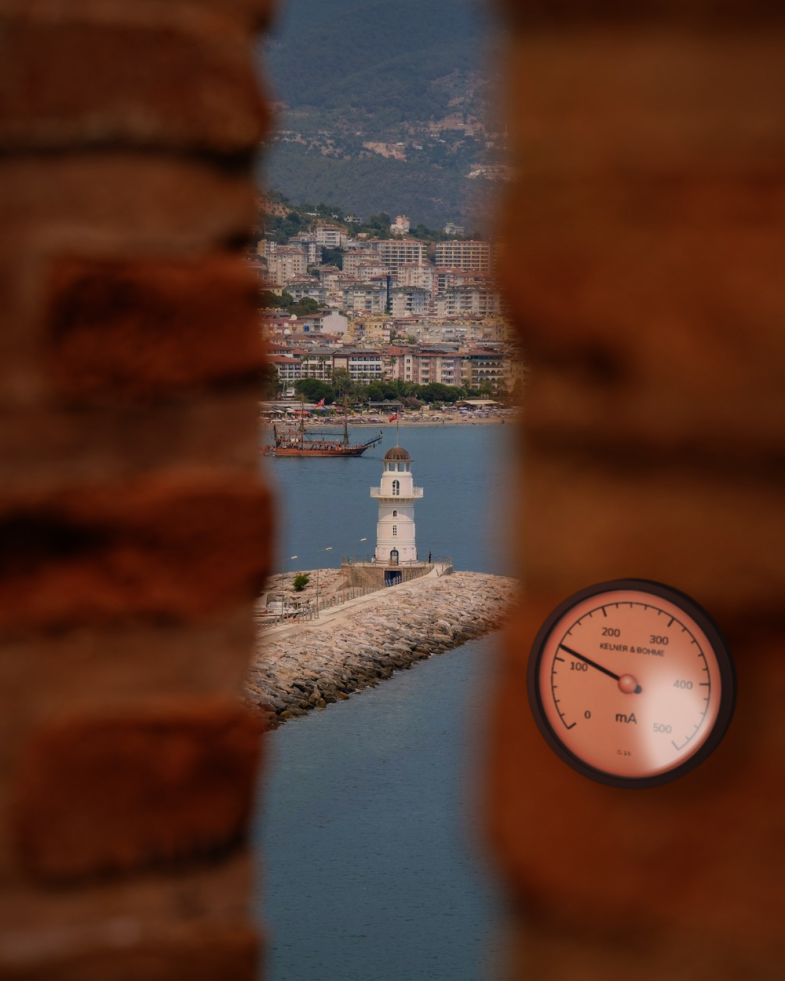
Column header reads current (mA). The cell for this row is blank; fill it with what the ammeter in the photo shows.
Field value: 120 mA
